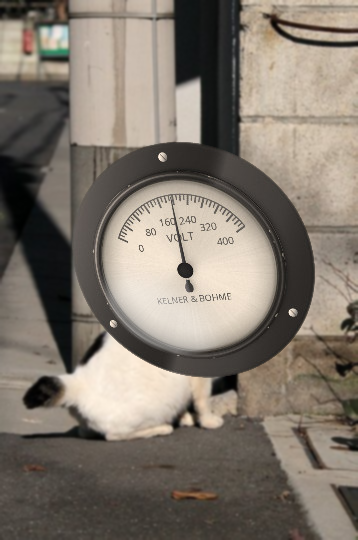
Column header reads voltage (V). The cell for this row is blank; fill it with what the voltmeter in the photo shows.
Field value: 200 V
